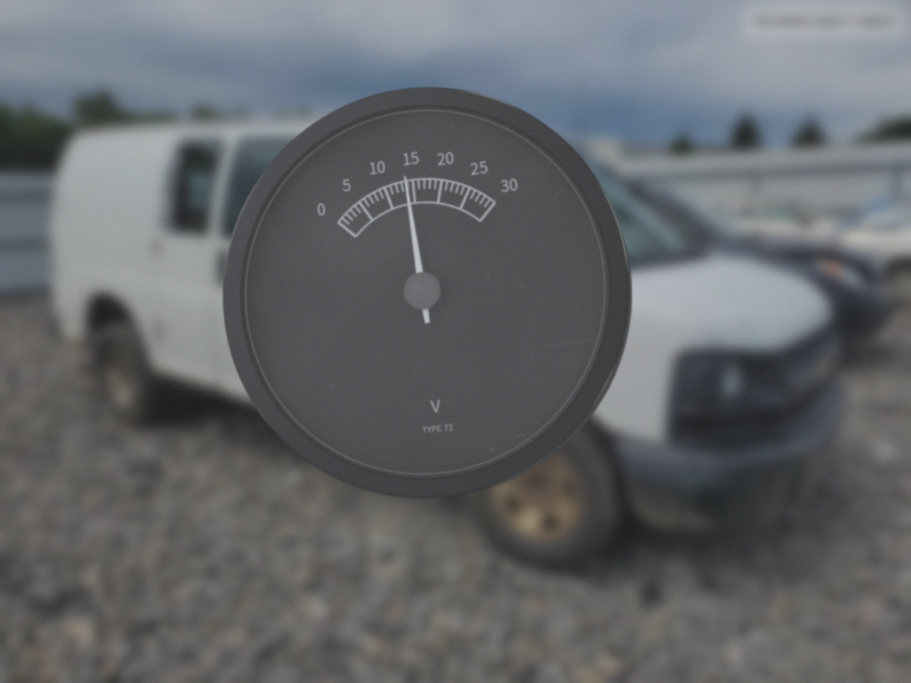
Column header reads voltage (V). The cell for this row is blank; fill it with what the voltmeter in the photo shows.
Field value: 14 V
